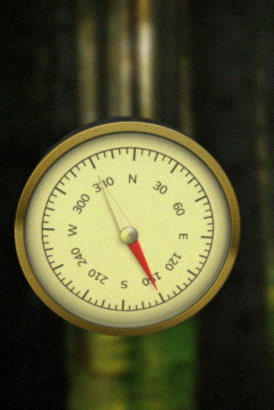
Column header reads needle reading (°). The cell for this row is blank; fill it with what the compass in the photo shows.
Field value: 150 °
